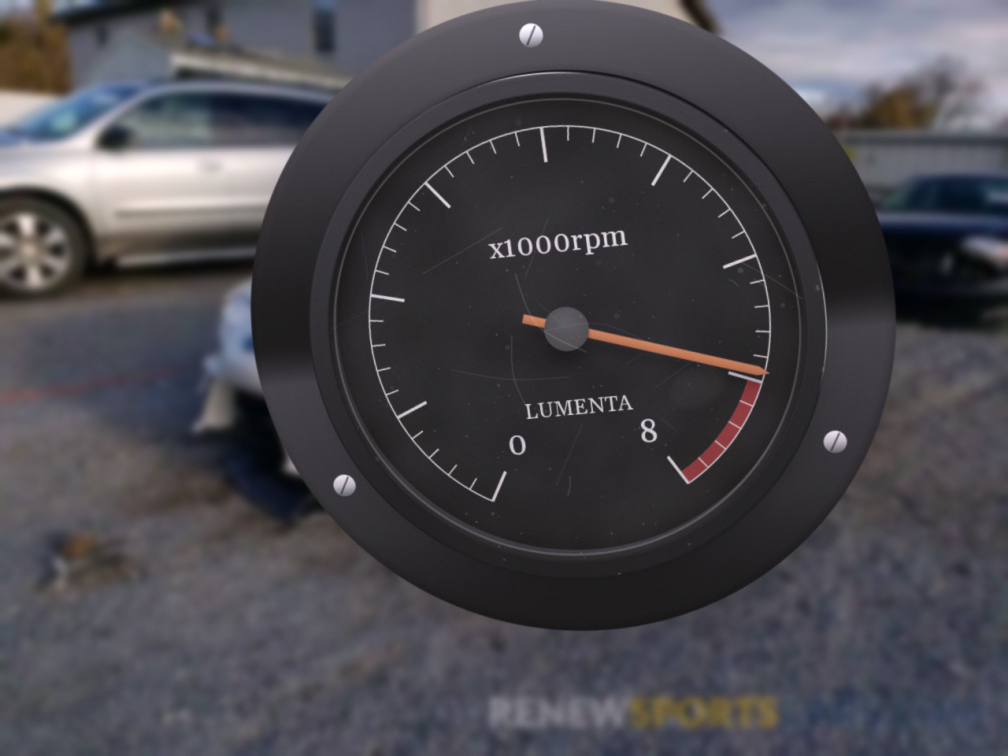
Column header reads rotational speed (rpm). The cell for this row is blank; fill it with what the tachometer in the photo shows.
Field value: 6900 rpm
